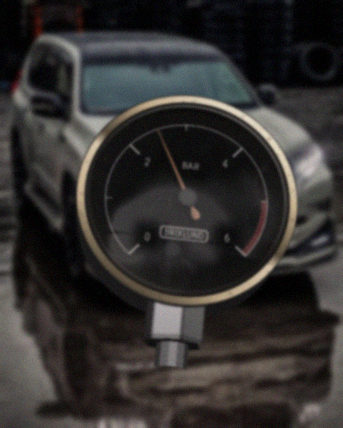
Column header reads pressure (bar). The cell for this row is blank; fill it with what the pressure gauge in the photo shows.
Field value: 2.5 bar
